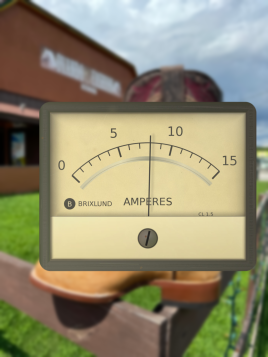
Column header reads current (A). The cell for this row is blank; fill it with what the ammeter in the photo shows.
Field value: 8 A
